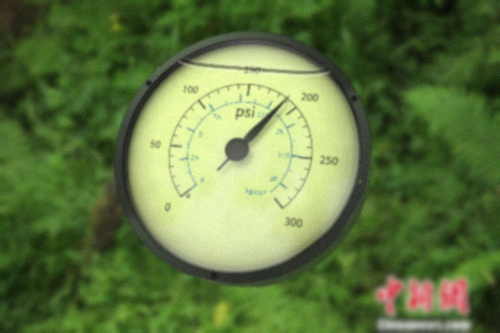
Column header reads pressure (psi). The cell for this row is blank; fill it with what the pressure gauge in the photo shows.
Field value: 190 psi
